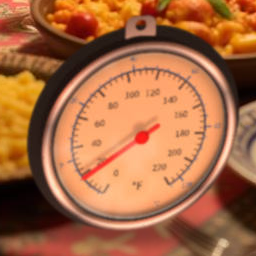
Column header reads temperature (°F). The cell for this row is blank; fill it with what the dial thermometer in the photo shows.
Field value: 20 °F
